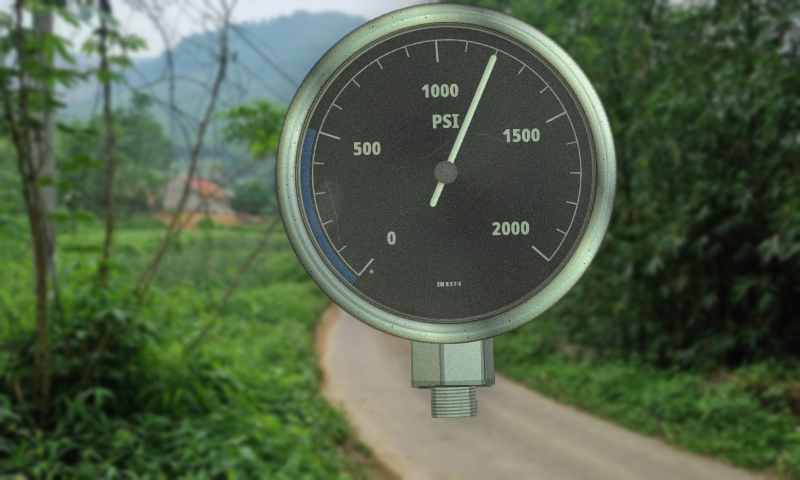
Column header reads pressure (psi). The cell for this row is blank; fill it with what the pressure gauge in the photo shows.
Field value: 1200 psi
